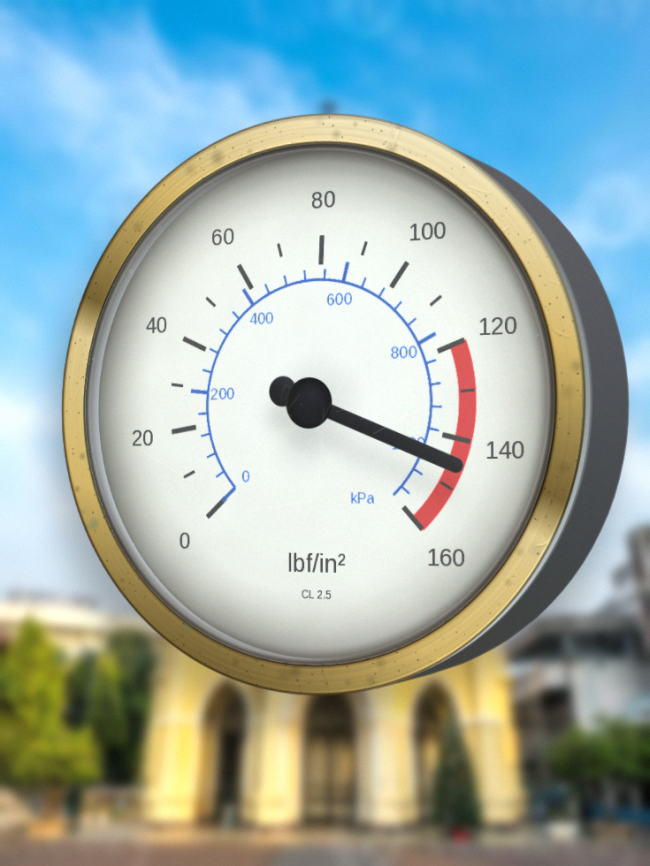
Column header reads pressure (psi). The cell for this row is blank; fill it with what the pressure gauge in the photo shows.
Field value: 145 psi
